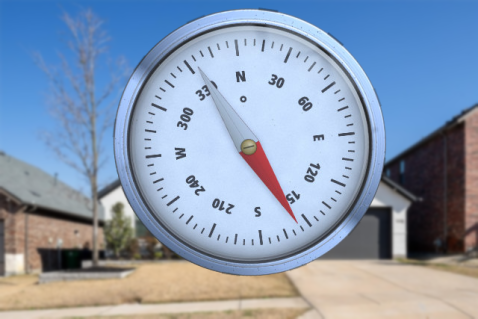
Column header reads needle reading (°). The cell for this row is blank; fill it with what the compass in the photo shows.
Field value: 155 °
